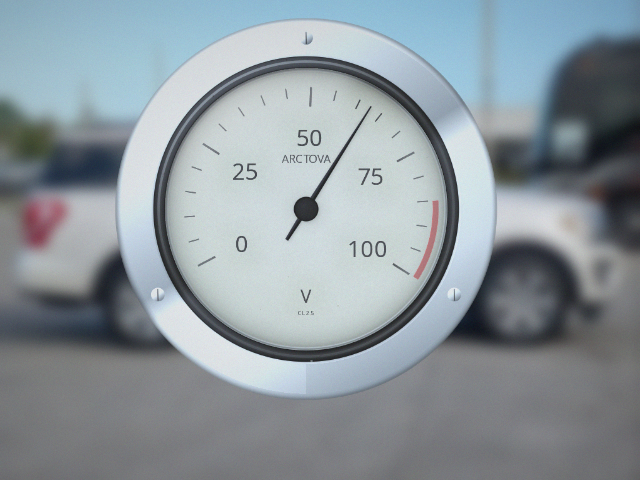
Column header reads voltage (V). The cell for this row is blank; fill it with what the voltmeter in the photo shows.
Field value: 62.5 V
